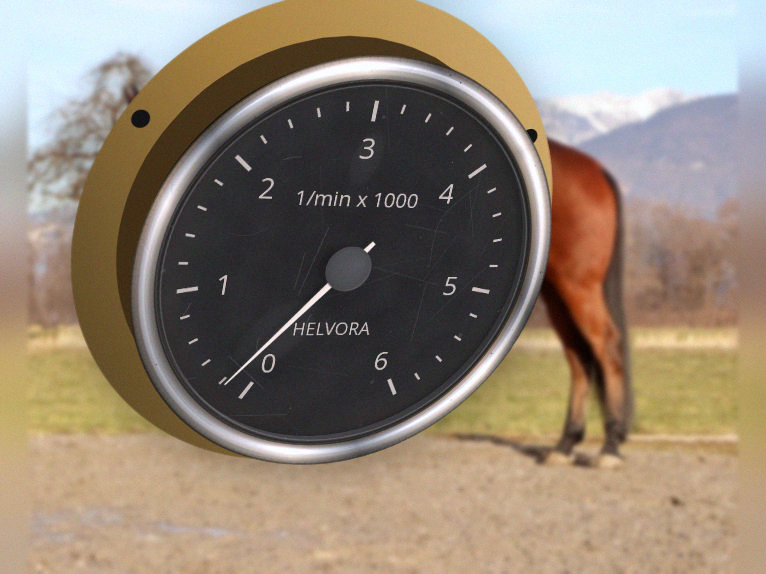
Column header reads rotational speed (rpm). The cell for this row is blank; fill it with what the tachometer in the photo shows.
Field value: 200 rpm
